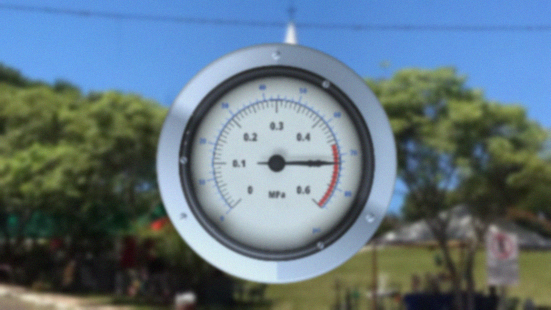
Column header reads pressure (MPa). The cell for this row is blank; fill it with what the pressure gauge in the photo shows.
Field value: 0.5 MPa
